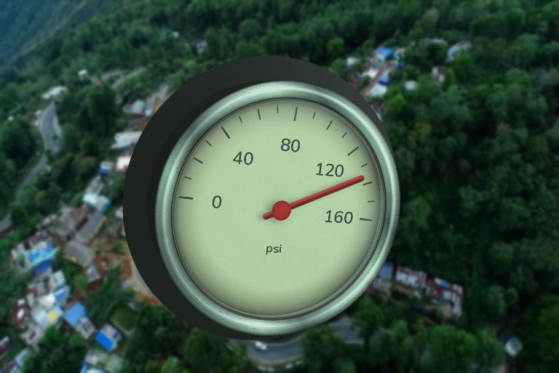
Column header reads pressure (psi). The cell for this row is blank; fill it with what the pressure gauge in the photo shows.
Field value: 135 psi
